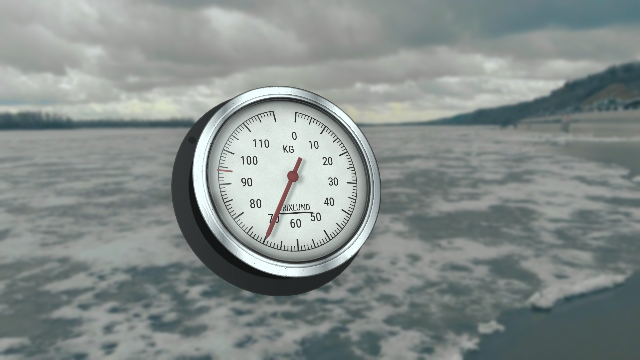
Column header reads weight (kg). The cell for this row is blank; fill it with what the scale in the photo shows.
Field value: 70 kg
